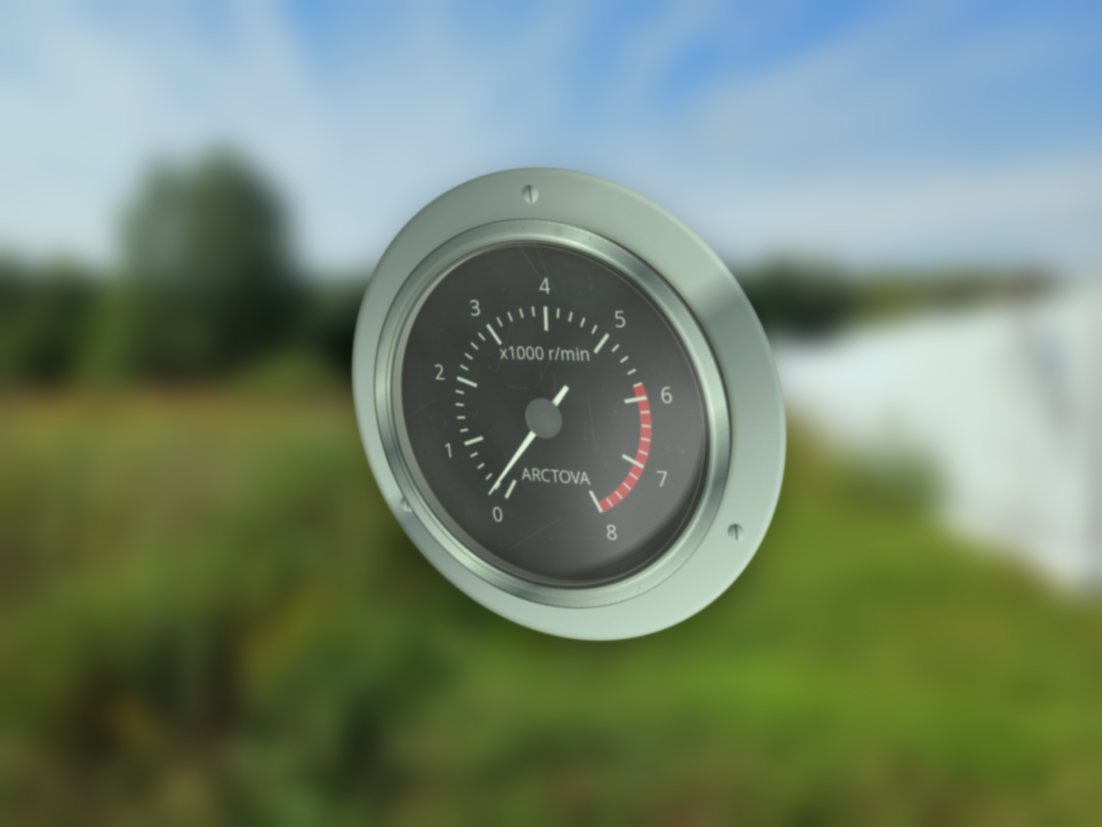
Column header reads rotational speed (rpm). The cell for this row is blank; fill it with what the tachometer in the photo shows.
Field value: 200 rpm
